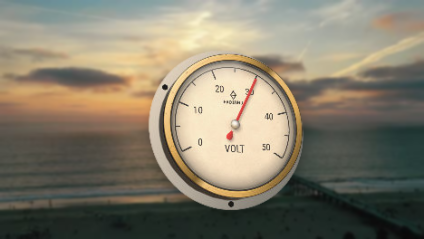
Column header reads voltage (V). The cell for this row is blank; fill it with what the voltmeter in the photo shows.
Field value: 30 V
